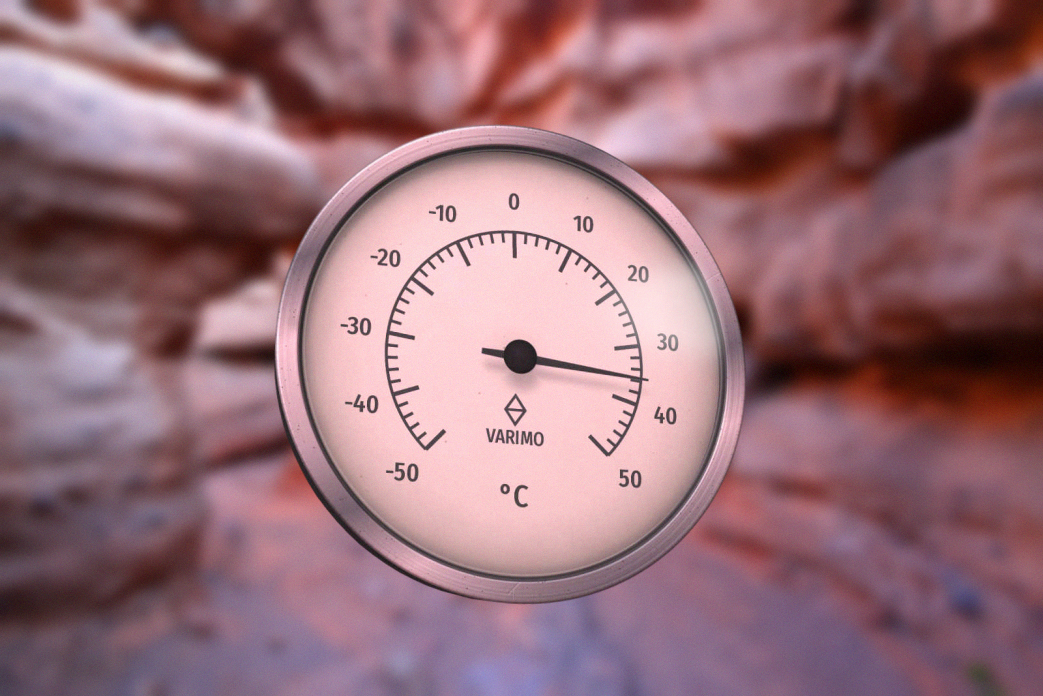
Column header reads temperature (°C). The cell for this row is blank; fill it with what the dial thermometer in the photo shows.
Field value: 36 °C
